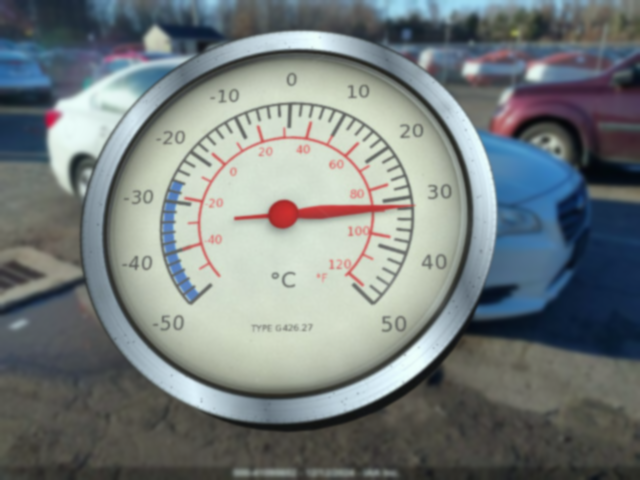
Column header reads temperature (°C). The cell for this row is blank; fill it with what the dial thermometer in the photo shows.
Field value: 32 °C
